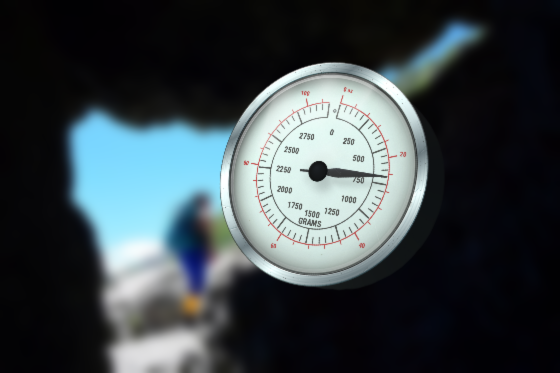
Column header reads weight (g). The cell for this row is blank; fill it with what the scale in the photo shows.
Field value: 700 g
